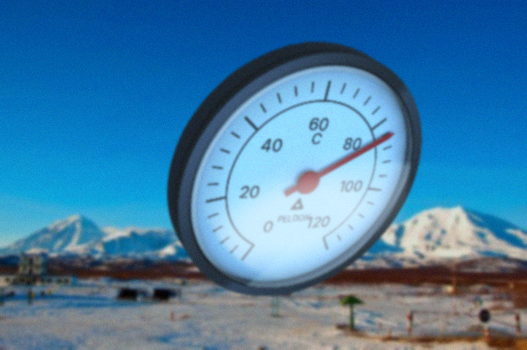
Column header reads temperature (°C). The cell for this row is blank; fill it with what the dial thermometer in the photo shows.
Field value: 84 °C
